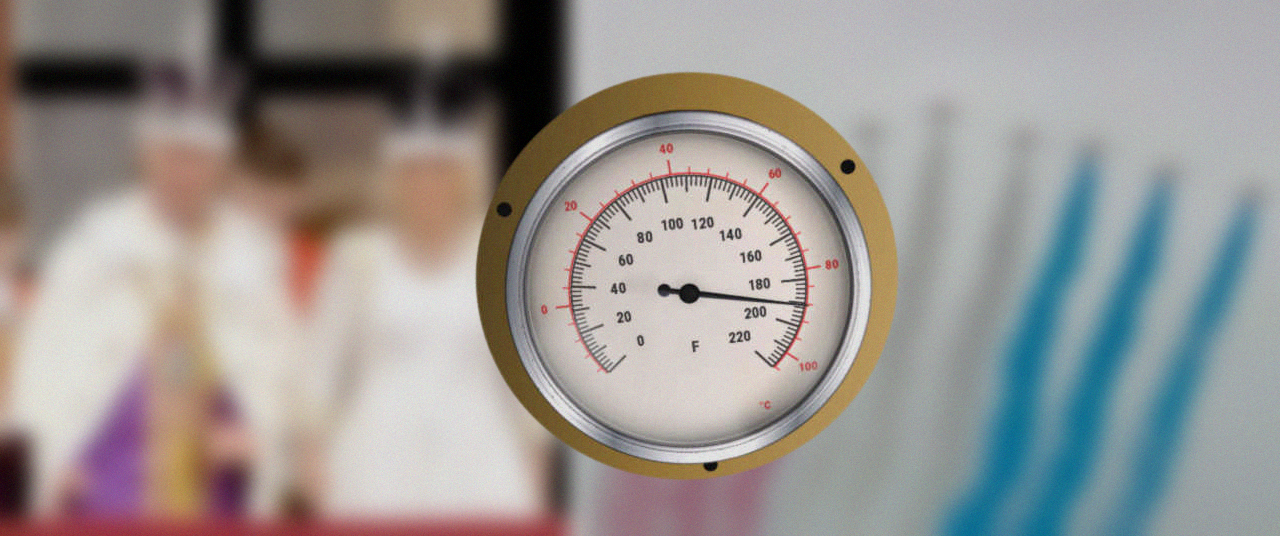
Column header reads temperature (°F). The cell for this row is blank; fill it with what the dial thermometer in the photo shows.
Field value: 190 °F
